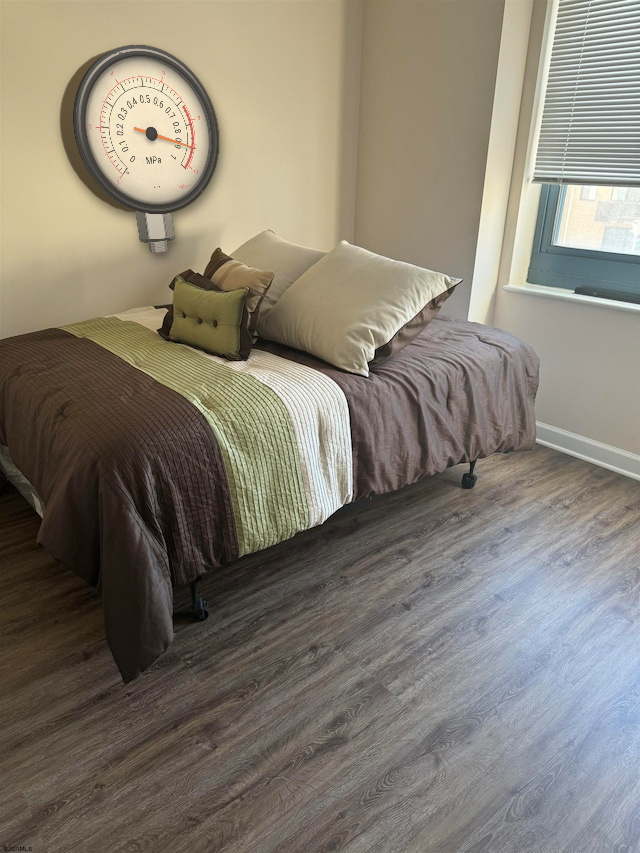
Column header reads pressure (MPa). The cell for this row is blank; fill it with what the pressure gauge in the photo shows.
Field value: 0.9 MPa
